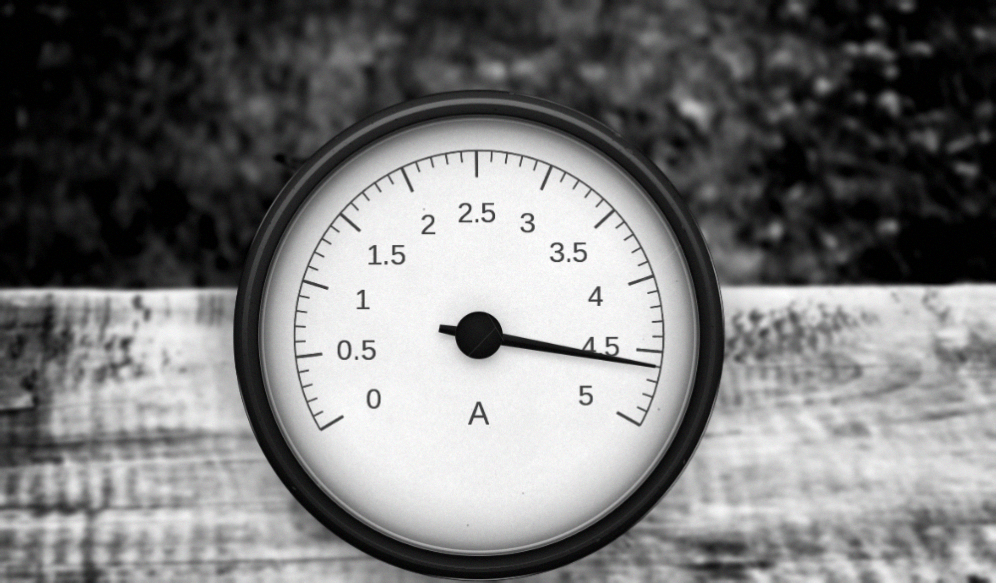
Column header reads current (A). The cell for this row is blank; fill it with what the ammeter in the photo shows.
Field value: 4.6 A
